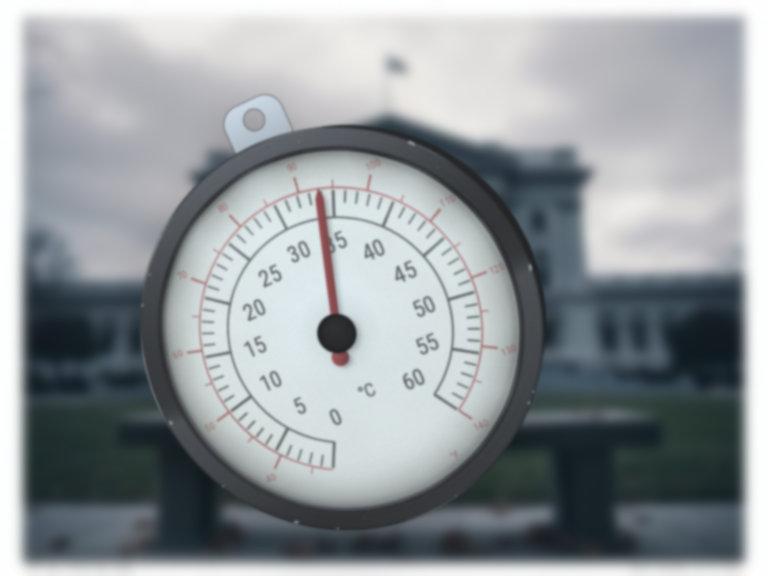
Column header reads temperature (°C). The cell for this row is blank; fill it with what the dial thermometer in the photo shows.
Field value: 34 °C
